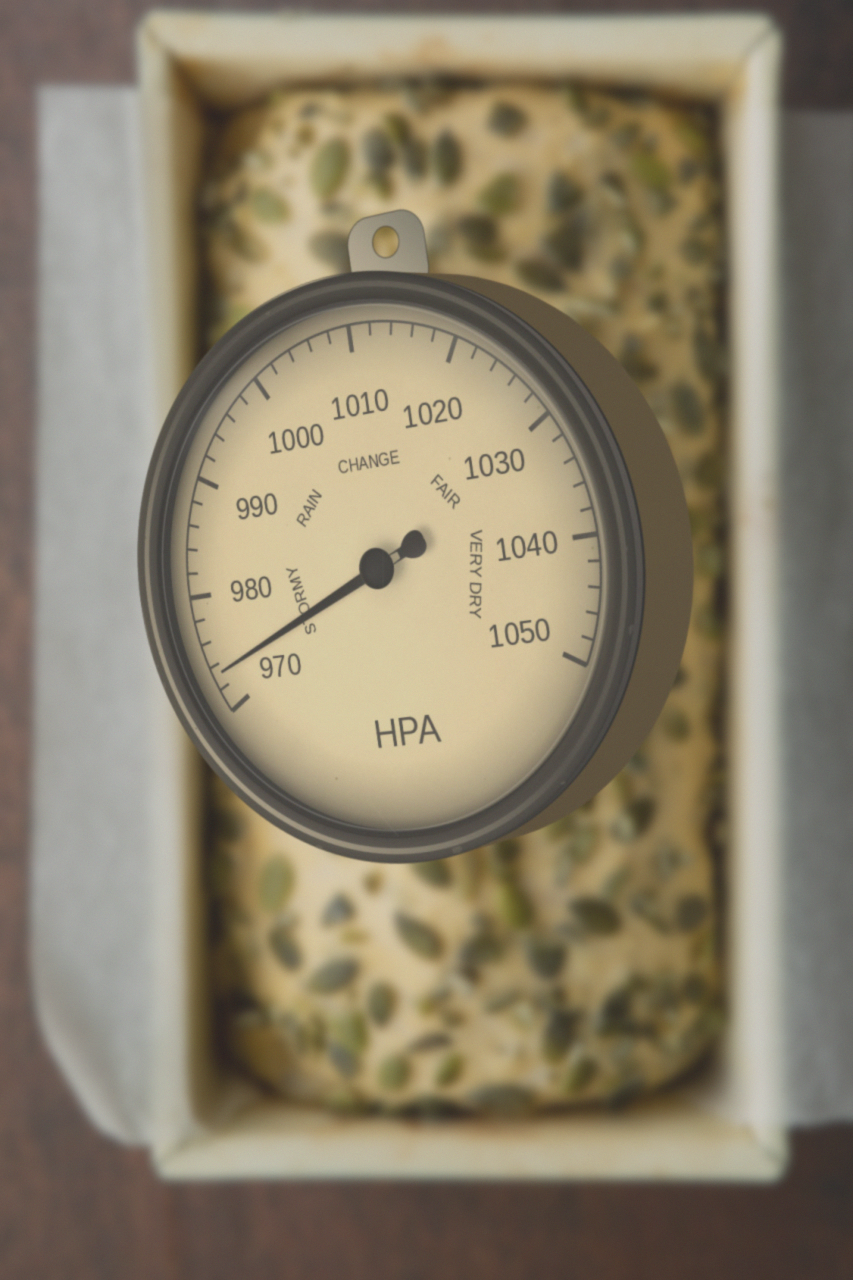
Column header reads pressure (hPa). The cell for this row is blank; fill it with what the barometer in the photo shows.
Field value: 973 hPa
